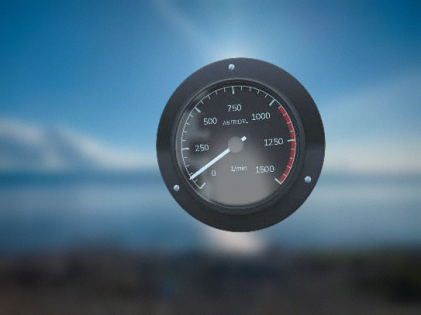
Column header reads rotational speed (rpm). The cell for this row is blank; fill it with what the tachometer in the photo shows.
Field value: 75 rpm
